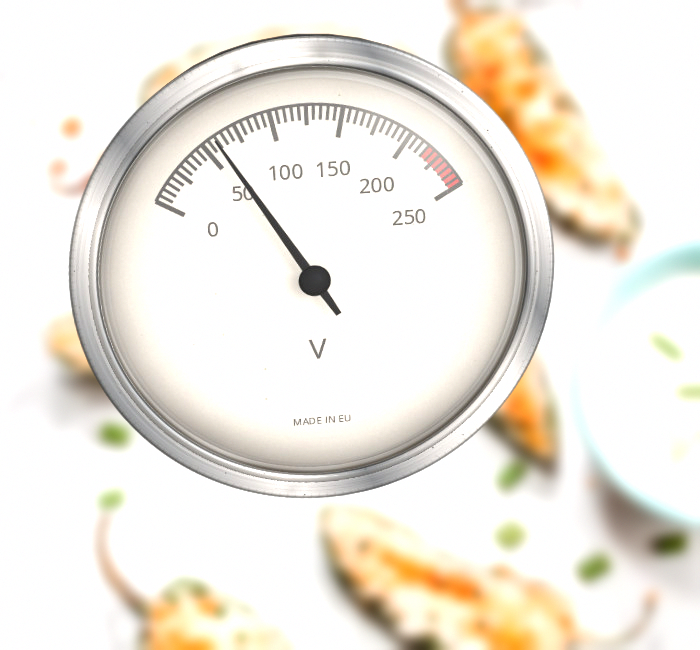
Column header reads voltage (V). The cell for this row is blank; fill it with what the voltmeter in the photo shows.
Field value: 60 V
